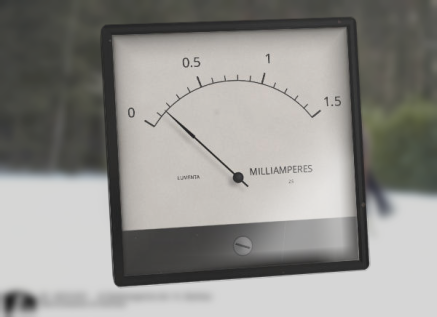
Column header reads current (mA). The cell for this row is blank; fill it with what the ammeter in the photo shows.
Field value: 0.15 mA
